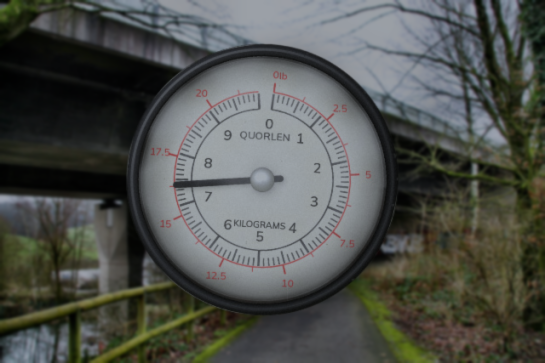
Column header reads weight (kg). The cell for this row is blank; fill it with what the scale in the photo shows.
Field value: 7.4 kg
